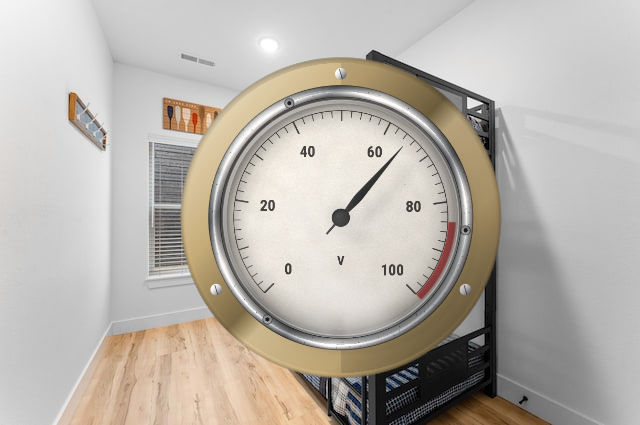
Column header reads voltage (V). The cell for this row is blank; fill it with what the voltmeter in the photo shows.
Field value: 65 V
